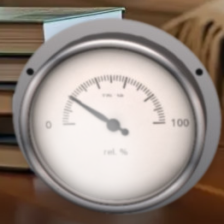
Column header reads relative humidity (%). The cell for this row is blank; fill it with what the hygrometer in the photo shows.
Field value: 20 %
